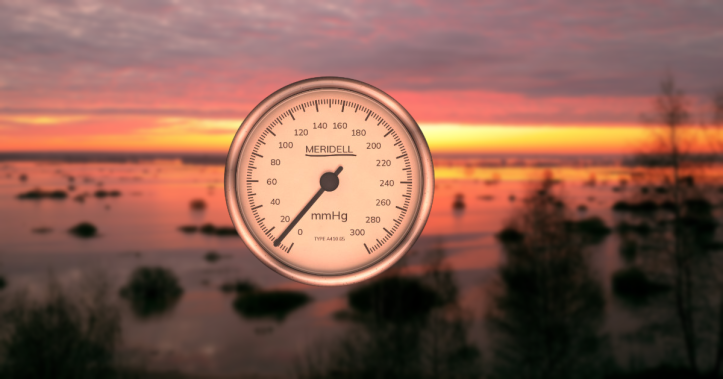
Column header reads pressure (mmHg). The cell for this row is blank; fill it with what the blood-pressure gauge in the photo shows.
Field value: 10 mmHg
